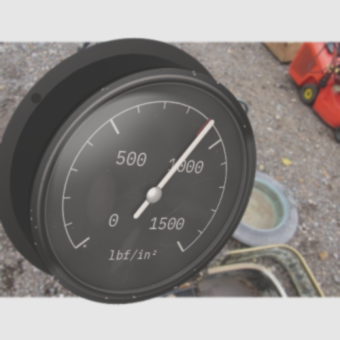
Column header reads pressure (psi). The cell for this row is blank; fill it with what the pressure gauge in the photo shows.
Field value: 900 psi
